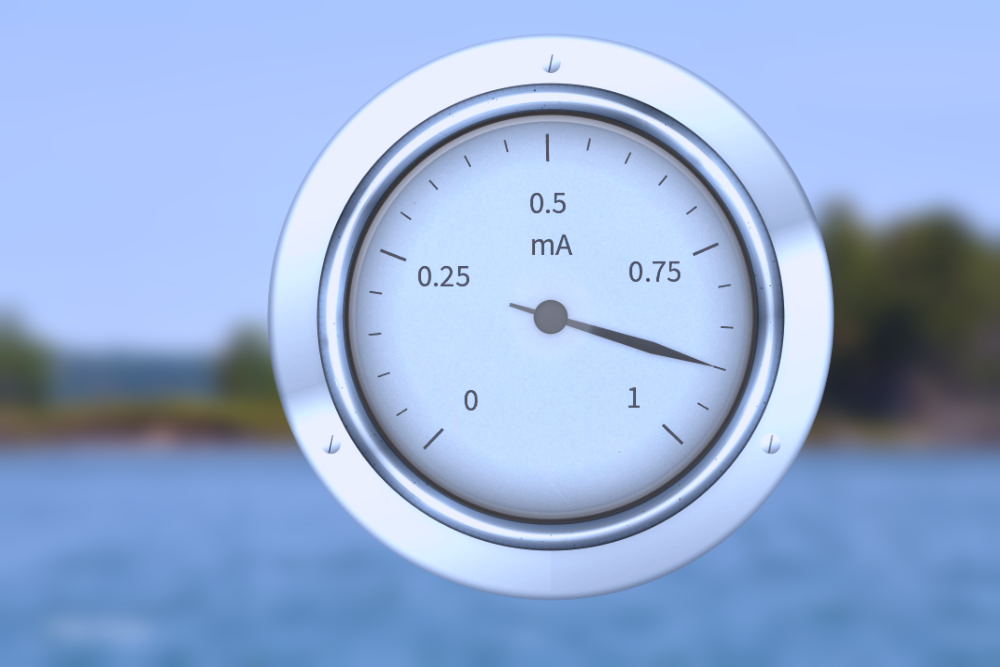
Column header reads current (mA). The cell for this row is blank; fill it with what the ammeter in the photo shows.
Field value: 0.9 mA
